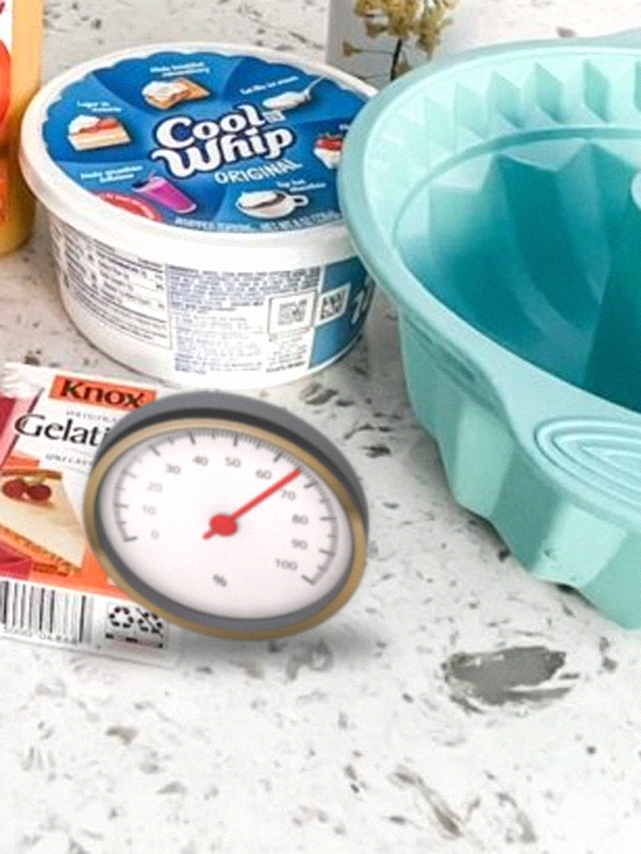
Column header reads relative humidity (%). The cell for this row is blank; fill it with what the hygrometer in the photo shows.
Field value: 65 %
